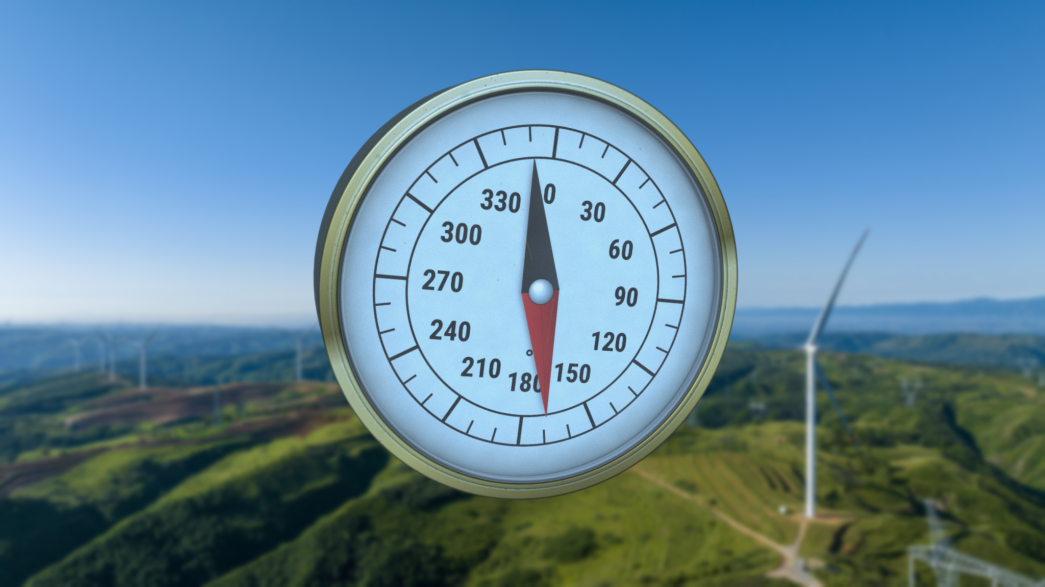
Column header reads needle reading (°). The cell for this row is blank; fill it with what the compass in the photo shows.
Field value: 170 °
